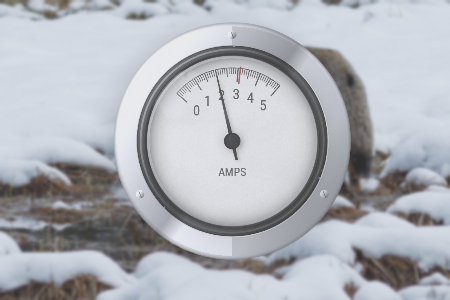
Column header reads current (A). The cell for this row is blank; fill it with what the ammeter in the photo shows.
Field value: 2 A
